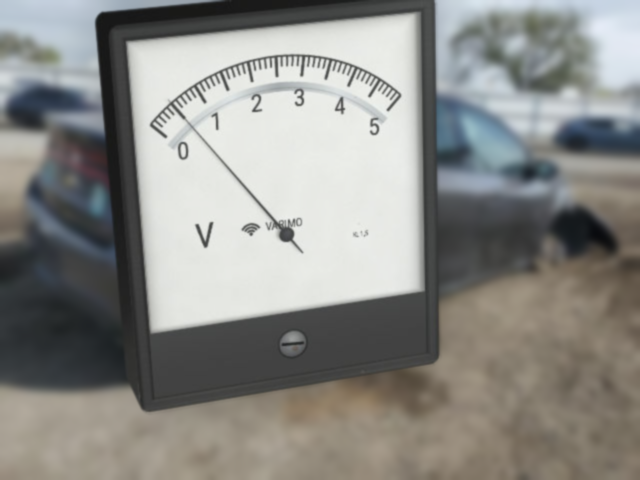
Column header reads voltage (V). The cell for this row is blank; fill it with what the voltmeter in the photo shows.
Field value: 0.5 V
